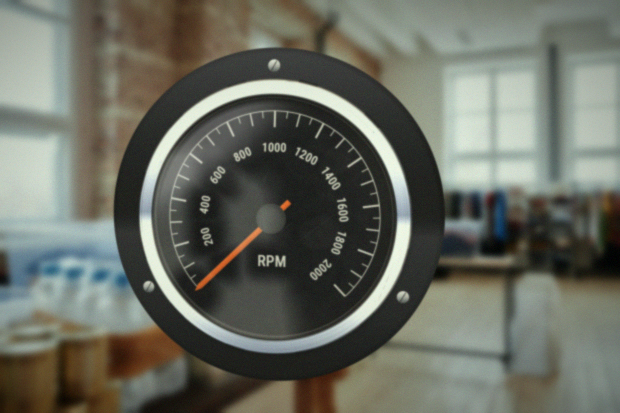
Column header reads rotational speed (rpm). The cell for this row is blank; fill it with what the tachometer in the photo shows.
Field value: 0 rpm
